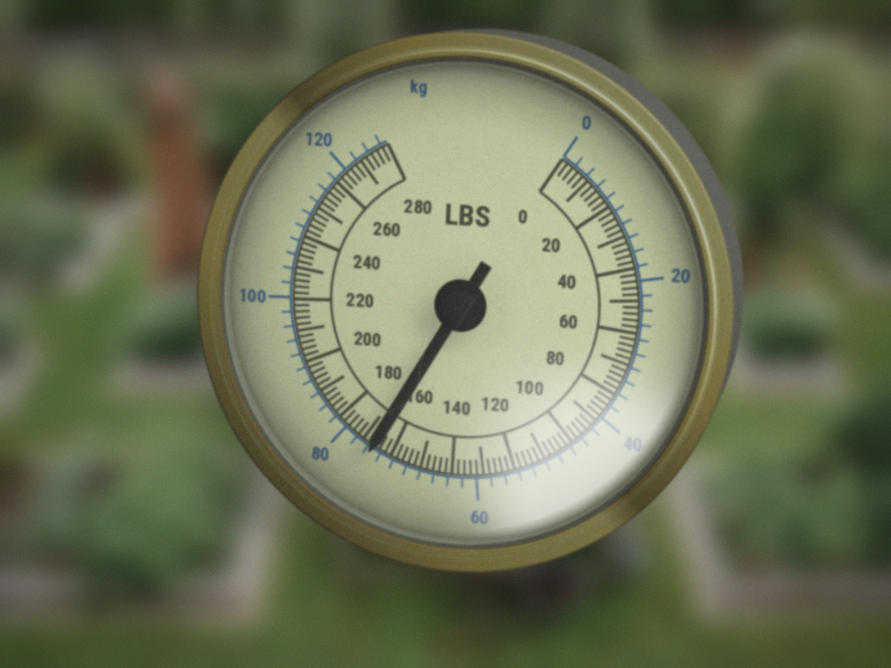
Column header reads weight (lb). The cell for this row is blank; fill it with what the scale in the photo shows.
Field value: 166 lb
